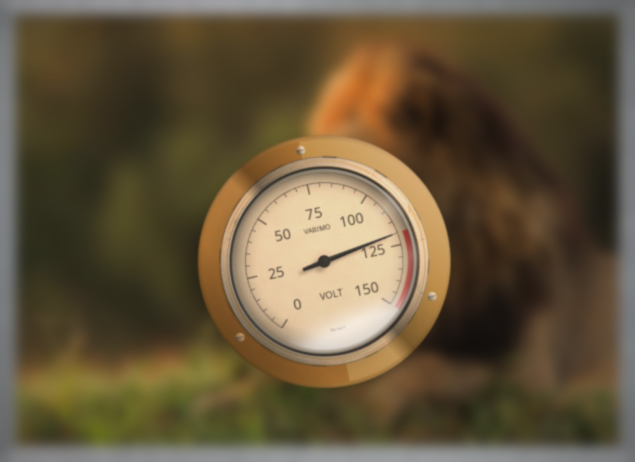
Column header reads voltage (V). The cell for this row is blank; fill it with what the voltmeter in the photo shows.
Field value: 120 V
